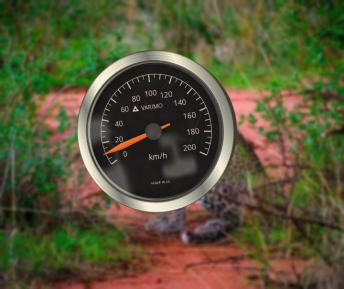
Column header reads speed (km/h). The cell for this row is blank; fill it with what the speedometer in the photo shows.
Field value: 10 km/h
